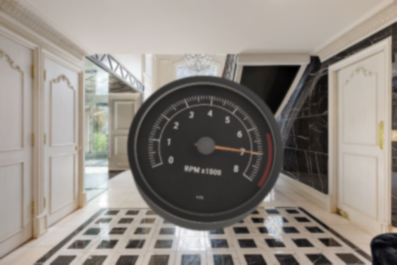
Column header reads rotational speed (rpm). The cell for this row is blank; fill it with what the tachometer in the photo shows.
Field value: 7000 rpm
